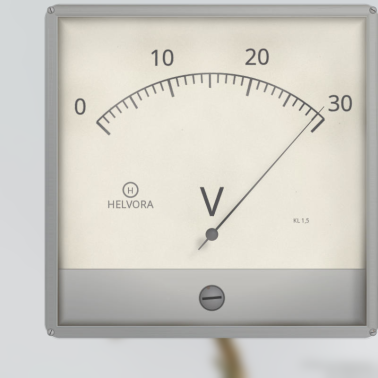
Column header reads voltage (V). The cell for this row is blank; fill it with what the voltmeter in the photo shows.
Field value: 29 V
